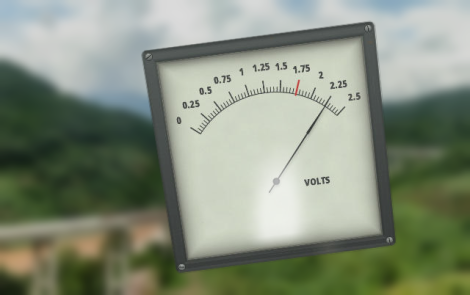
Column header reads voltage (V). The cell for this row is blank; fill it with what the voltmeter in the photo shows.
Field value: 2.25 V
